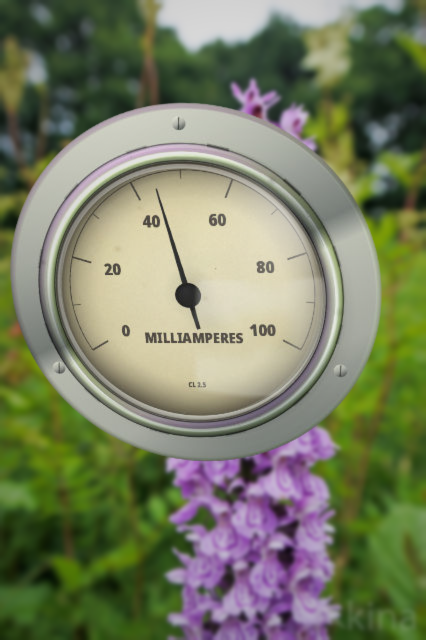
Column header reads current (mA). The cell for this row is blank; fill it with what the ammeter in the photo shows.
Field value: 45 mA
